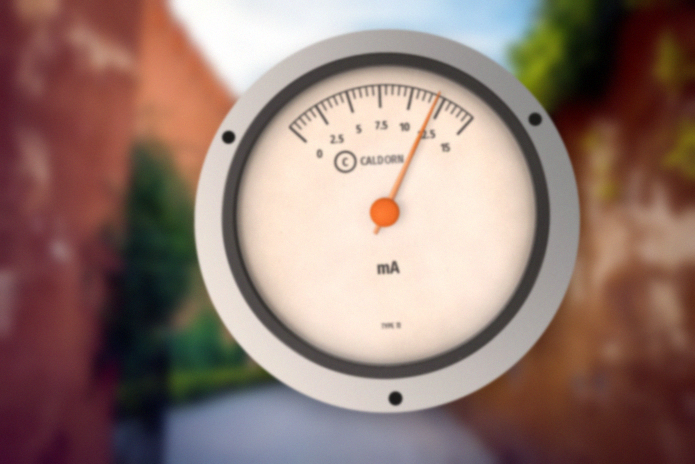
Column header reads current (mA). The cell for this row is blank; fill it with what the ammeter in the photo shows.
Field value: 12 mA
